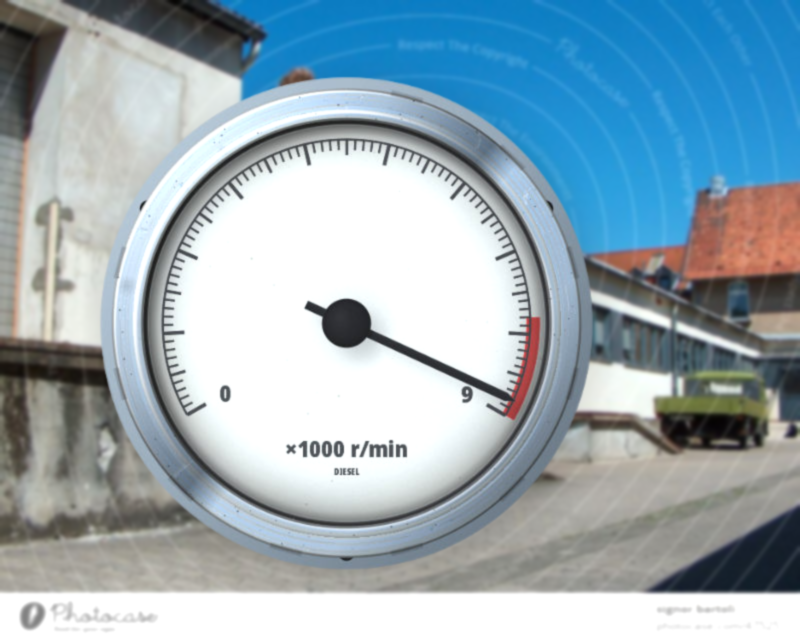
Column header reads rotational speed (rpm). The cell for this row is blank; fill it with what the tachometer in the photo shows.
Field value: 8800 rpm
